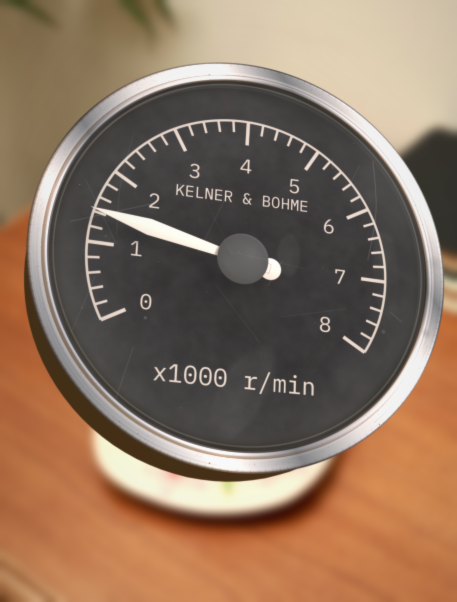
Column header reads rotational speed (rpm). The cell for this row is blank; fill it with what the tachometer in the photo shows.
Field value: 1400 rpm
